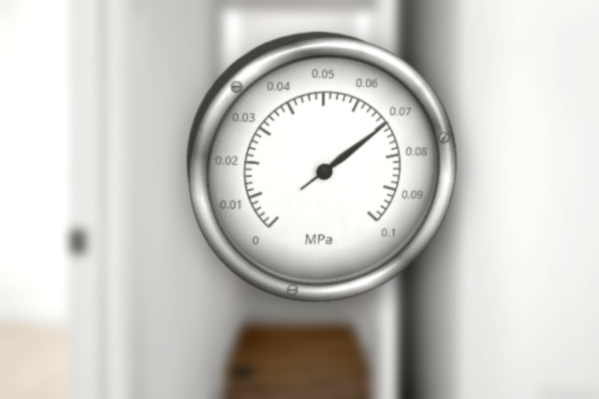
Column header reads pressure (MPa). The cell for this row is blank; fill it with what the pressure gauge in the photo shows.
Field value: 0.07 MPa
